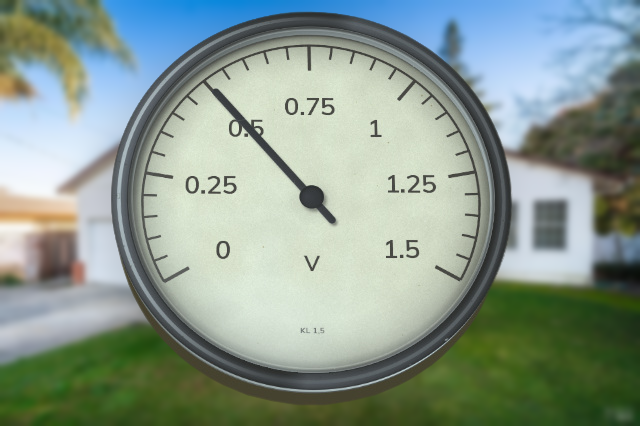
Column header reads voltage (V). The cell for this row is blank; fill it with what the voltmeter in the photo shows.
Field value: 0.5 V
